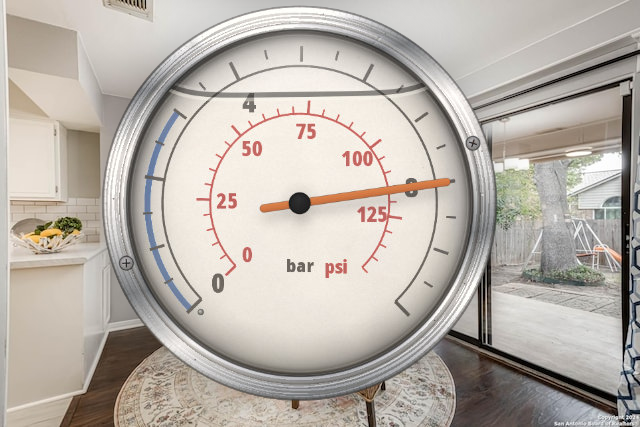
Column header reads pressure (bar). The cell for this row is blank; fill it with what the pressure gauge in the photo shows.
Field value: 8 bar
